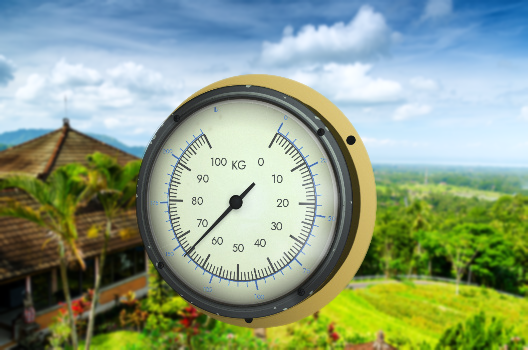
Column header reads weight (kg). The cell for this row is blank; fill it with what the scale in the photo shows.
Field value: 65 kg
